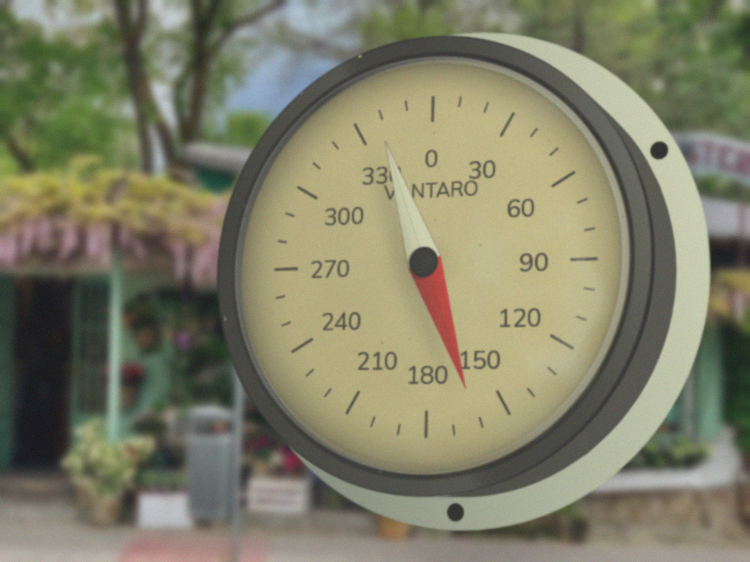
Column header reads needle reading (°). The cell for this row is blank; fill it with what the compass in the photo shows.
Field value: 160 °
